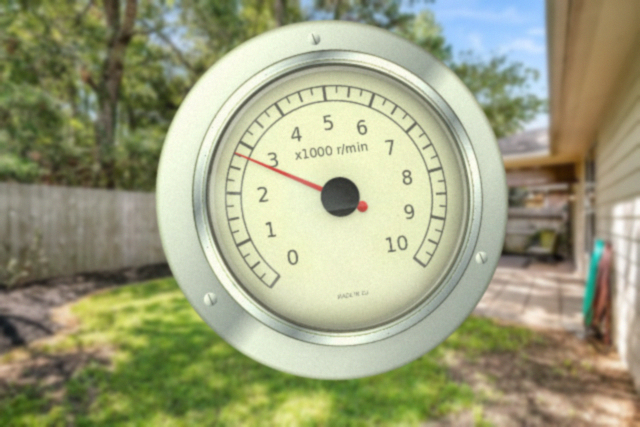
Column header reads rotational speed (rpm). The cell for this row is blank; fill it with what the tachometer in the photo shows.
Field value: 2750 rpm
